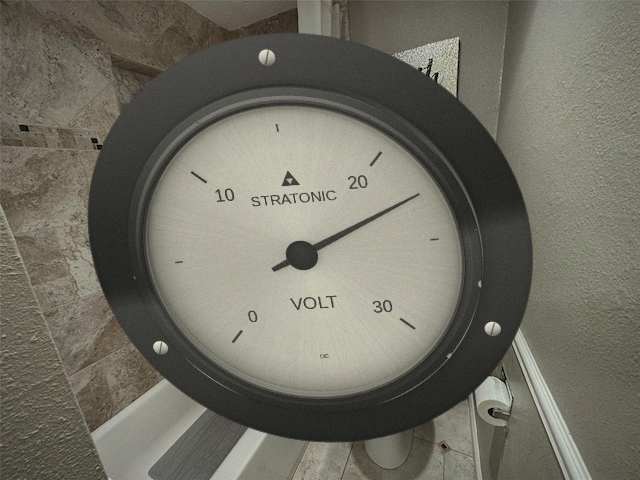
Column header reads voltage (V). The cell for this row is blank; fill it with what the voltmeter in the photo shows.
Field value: 22.5 V
